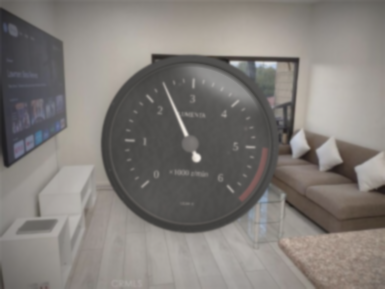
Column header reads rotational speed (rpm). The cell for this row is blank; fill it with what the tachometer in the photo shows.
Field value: 2400 rpm
